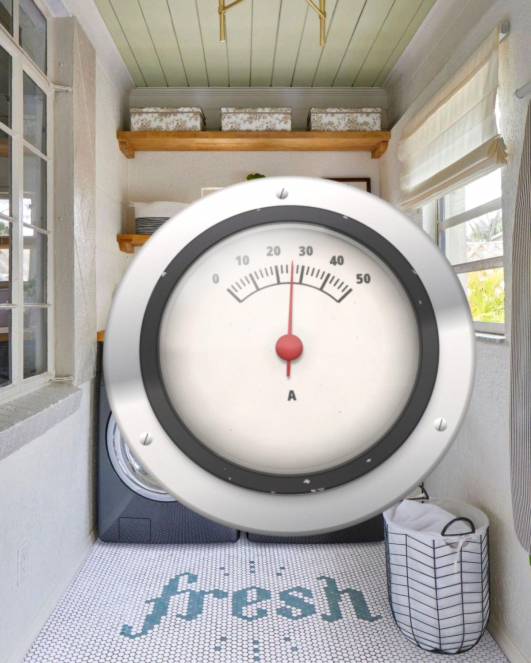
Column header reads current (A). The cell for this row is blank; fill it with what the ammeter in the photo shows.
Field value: 26 A
